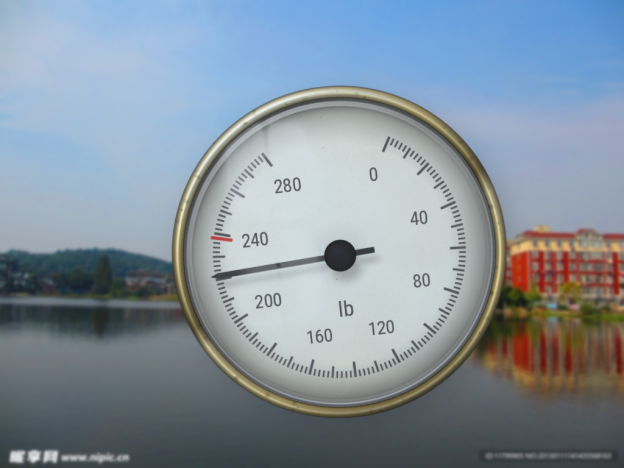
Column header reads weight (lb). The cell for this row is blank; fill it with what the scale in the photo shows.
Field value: 222 lb
